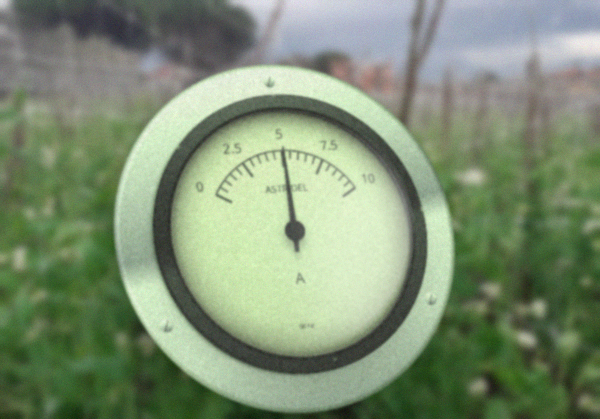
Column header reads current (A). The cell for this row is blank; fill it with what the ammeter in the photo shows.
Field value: 5 A
